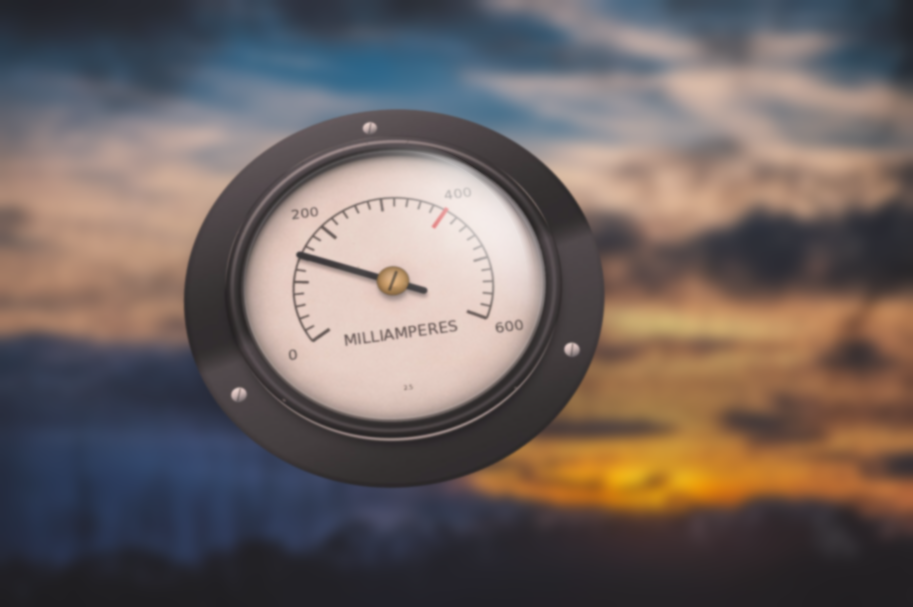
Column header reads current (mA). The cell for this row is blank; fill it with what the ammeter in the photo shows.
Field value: 140 mA
